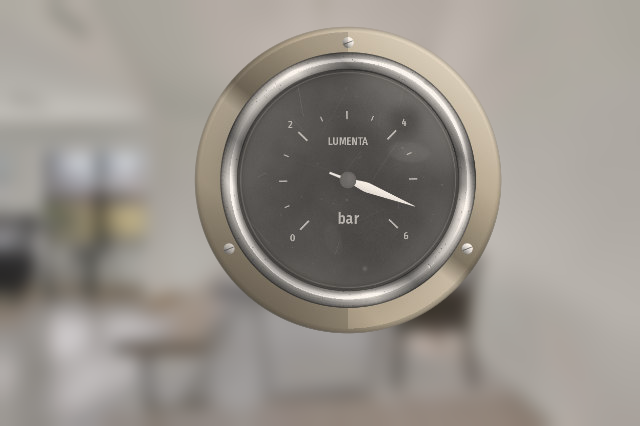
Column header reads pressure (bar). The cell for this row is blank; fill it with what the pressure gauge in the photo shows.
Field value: 5.5 bar
